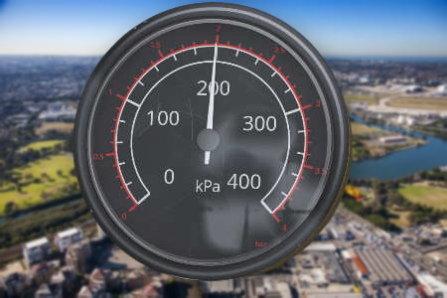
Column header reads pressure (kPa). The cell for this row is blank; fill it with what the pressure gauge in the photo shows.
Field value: 200 kPa
